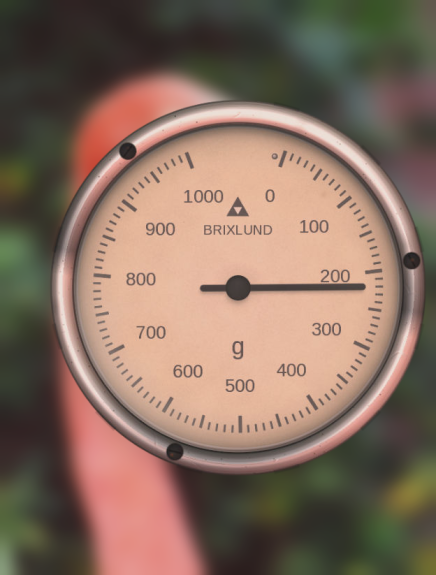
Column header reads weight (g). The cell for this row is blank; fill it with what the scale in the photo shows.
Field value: 220 g
